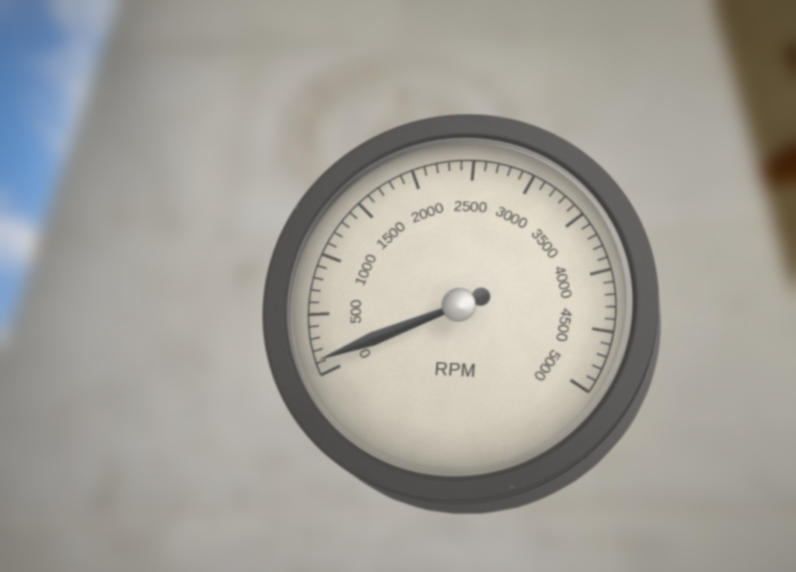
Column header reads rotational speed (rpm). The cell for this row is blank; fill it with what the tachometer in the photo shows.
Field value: 100 rpm
